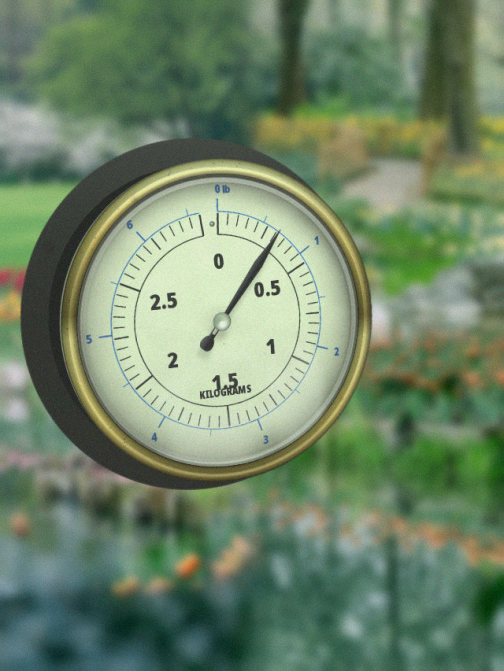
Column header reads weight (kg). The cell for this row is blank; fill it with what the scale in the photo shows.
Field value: 0.3 kg
